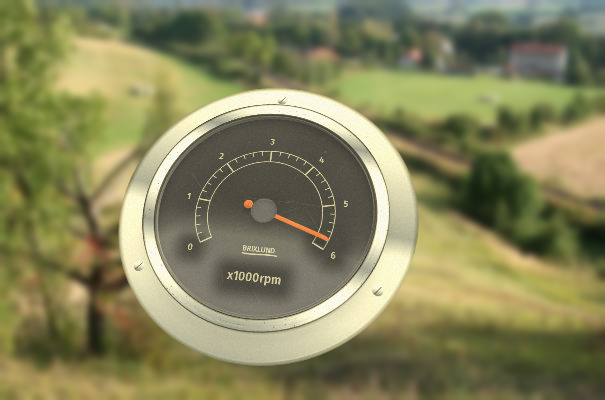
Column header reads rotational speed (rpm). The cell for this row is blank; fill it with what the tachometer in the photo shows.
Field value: 5800 rpm
